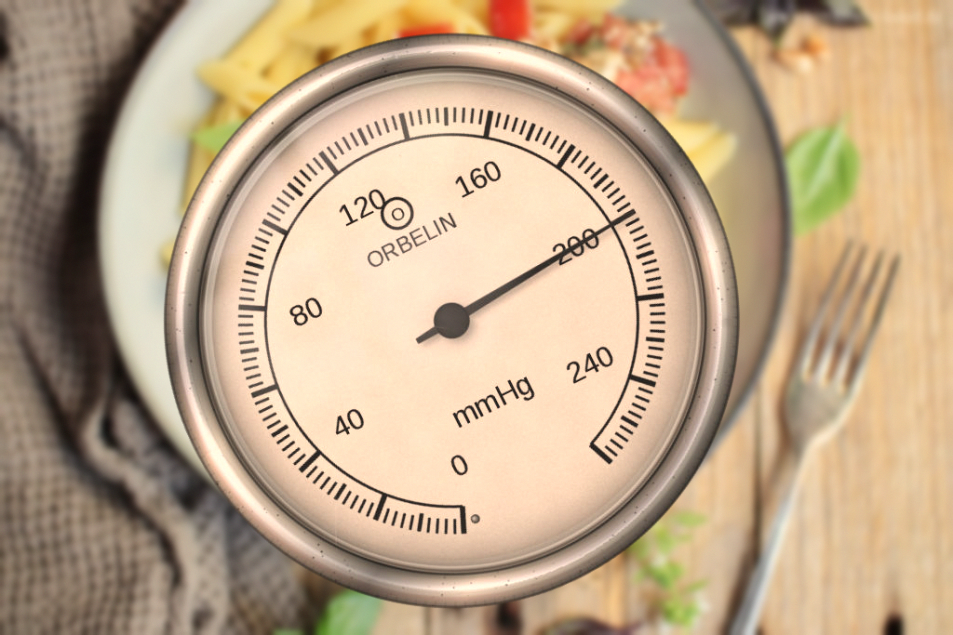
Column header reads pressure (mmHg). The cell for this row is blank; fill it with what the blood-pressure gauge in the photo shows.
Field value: 200 mmHg
